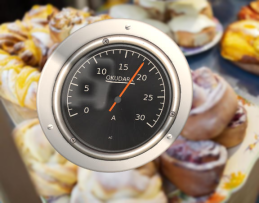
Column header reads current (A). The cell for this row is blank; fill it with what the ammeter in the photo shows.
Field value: 18 A
